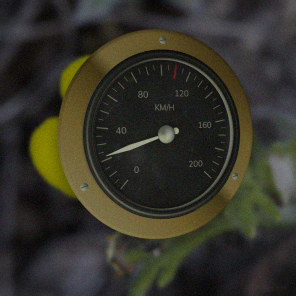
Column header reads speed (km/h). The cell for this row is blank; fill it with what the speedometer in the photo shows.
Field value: 22.5 km/h
